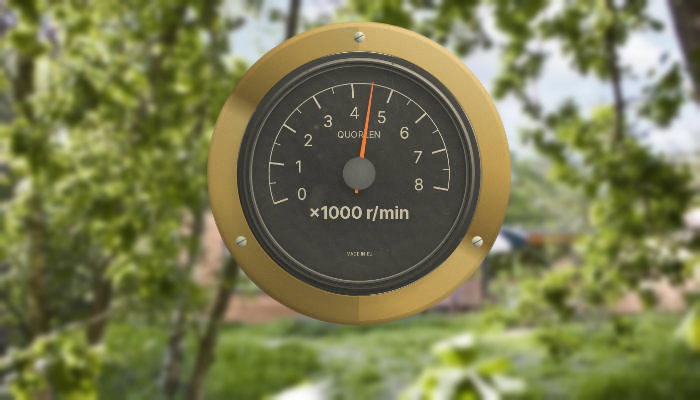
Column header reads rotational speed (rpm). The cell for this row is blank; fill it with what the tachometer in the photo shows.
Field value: 4500 rpm
